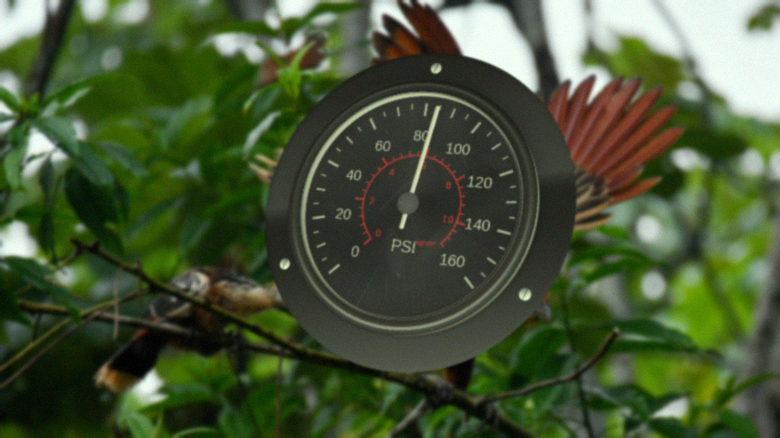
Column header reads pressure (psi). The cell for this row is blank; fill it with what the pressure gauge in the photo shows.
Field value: 85 psi
